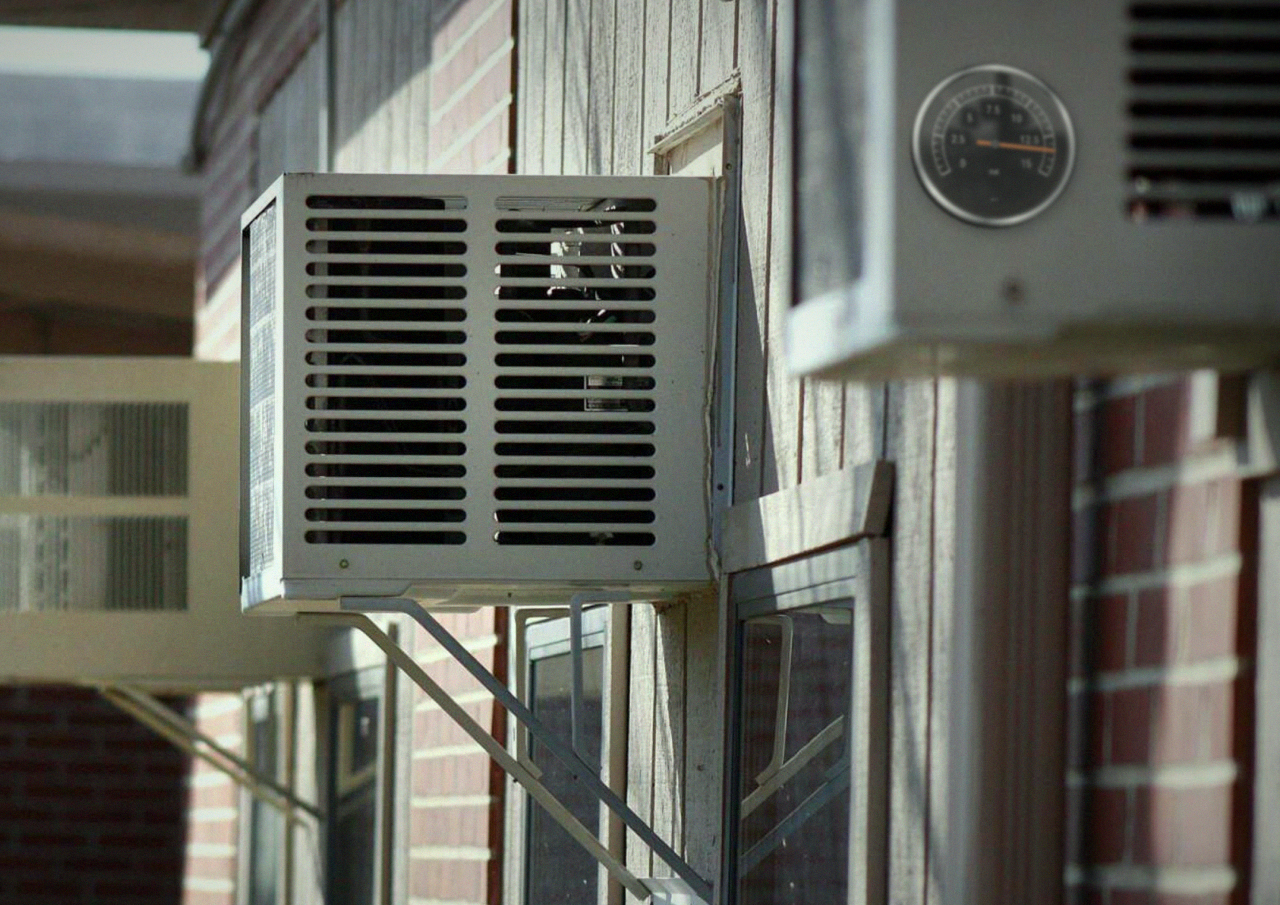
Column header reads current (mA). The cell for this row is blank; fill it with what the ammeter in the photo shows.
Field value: 13.5 mA
